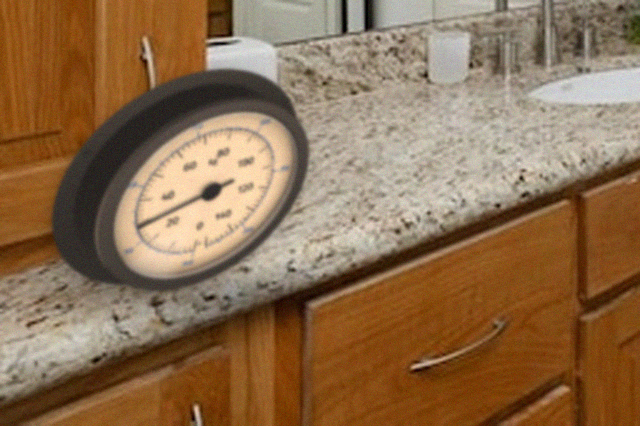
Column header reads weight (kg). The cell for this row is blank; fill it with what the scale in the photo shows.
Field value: 30 kg
